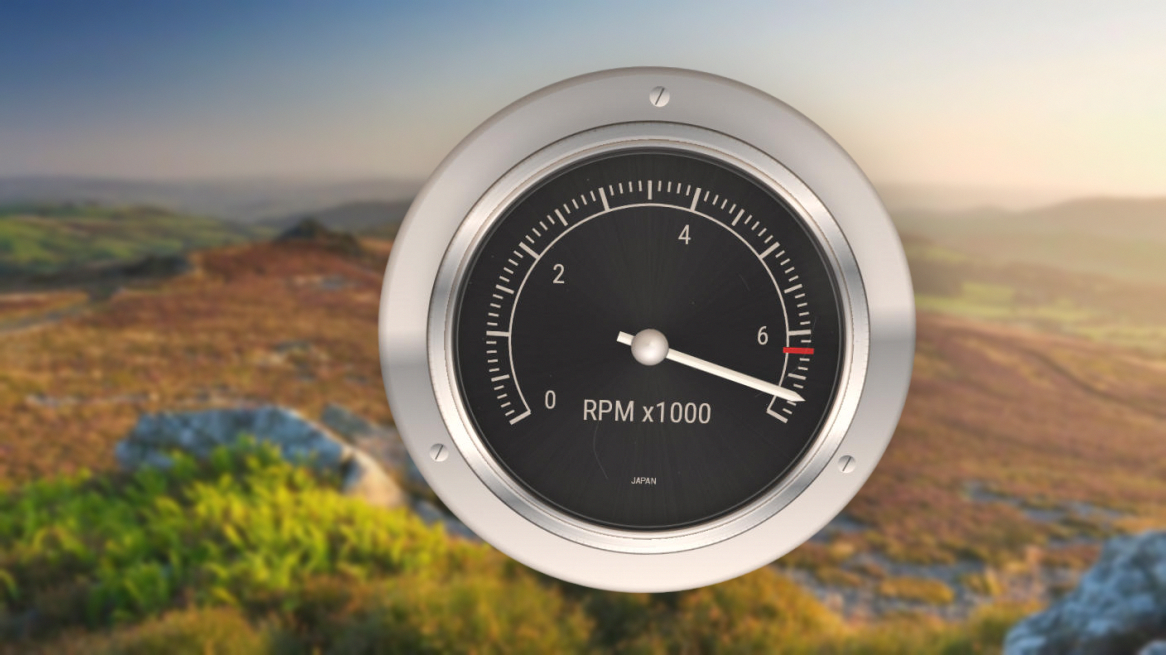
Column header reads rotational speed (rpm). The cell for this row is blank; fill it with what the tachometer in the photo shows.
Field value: 6700 rpm
